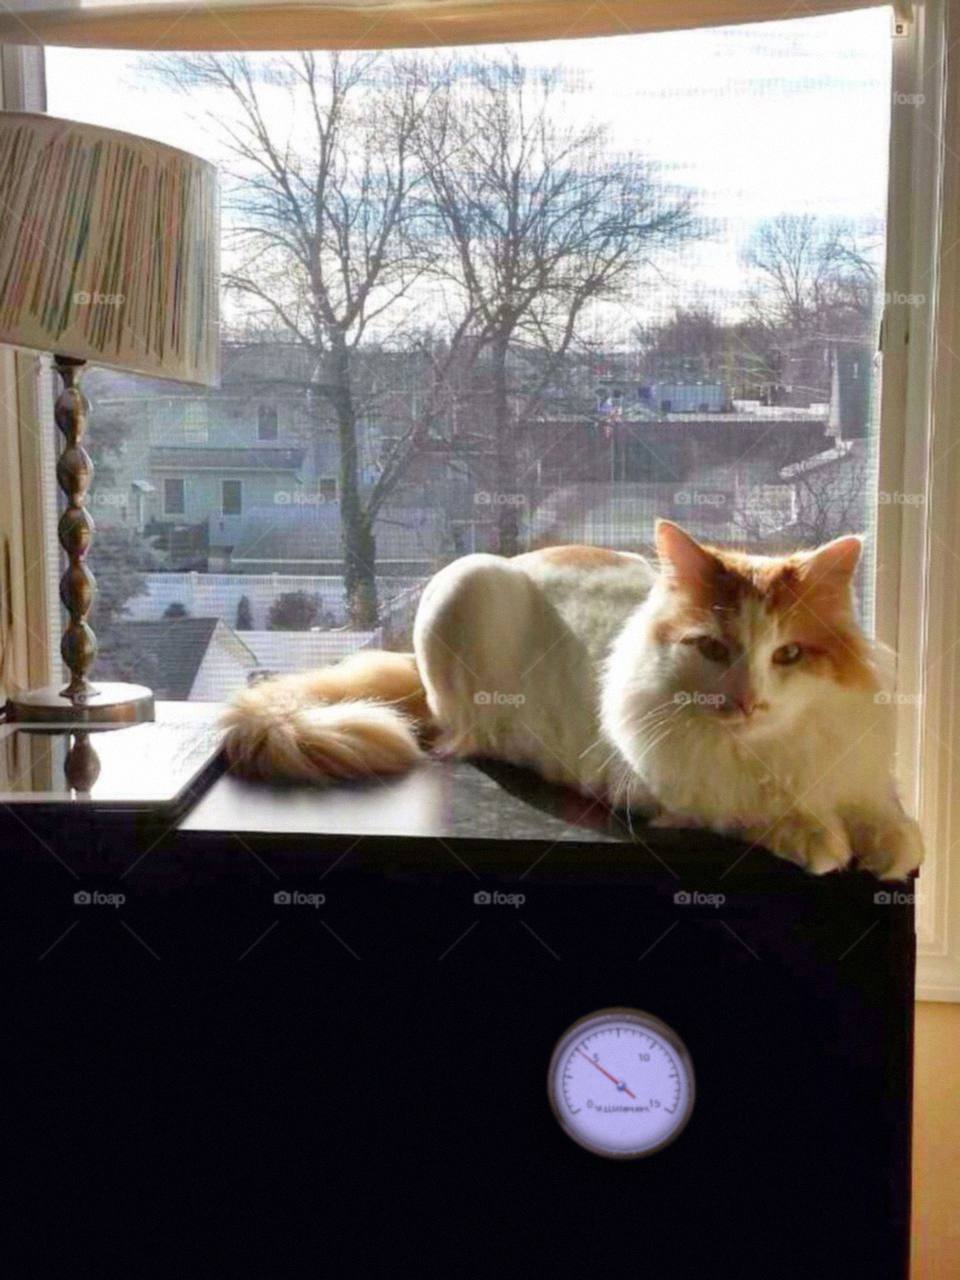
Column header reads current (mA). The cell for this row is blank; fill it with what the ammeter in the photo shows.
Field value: 4.5 mA
